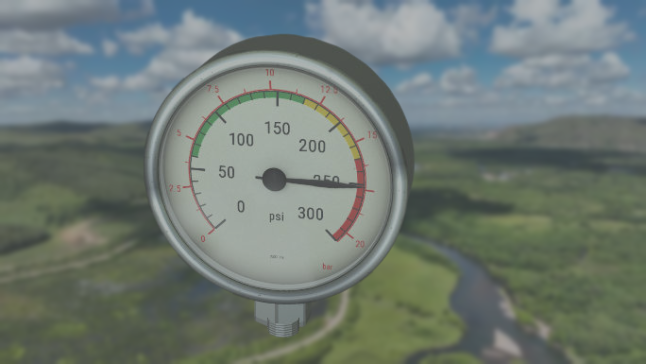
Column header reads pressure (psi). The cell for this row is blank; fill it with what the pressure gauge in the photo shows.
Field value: 250 psi
